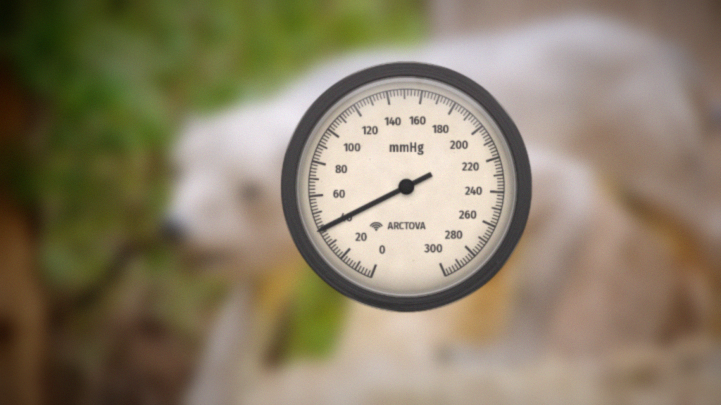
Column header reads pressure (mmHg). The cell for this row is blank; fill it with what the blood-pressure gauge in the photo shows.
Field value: 40 mmHg
